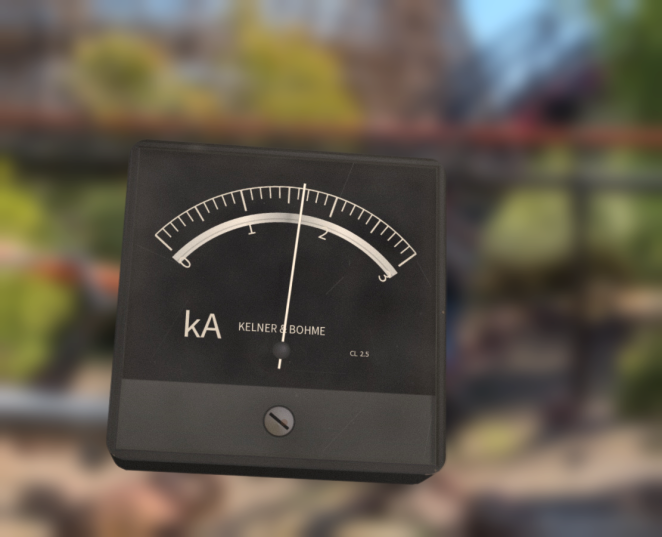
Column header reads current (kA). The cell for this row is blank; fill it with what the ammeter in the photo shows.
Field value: 1.65 kA
